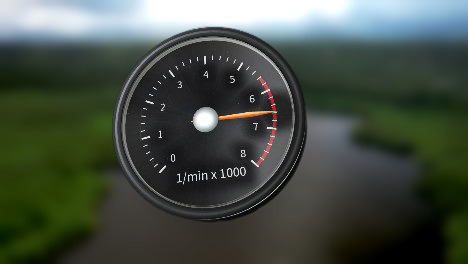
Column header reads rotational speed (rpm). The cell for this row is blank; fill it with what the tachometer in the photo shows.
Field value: 6600 rpm
